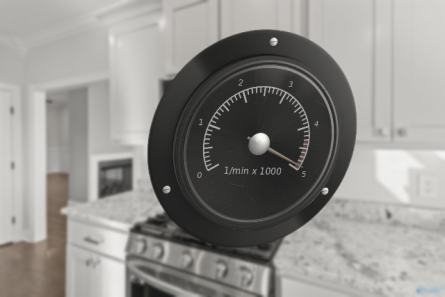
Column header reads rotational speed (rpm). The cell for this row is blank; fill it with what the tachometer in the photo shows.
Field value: 4900 rpm
